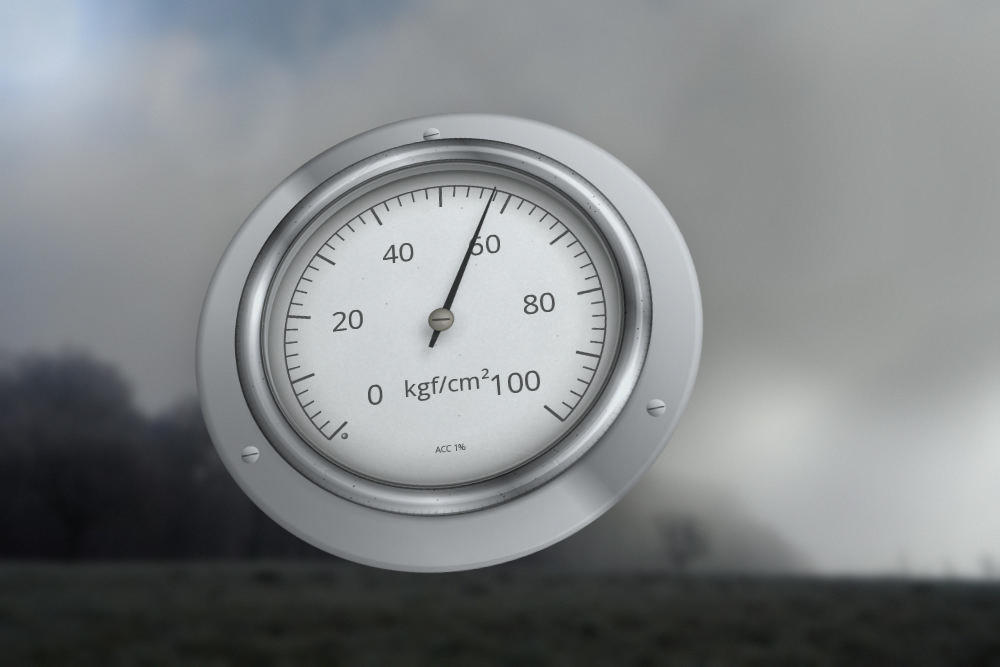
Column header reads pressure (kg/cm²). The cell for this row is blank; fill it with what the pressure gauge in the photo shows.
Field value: 58 kg/cm²
